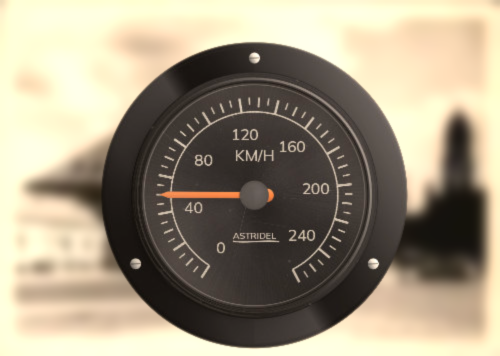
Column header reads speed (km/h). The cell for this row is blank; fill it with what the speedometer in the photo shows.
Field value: 50 km/h
